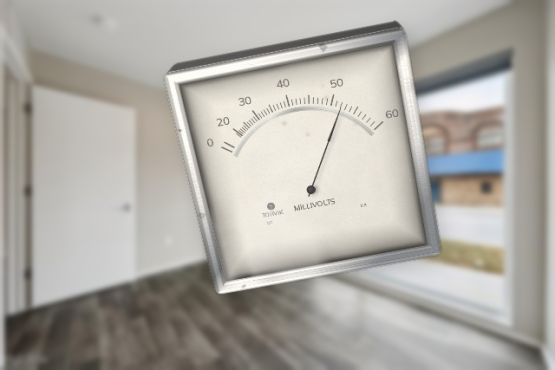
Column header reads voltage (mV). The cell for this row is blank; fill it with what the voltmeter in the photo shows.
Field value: 52 mV
